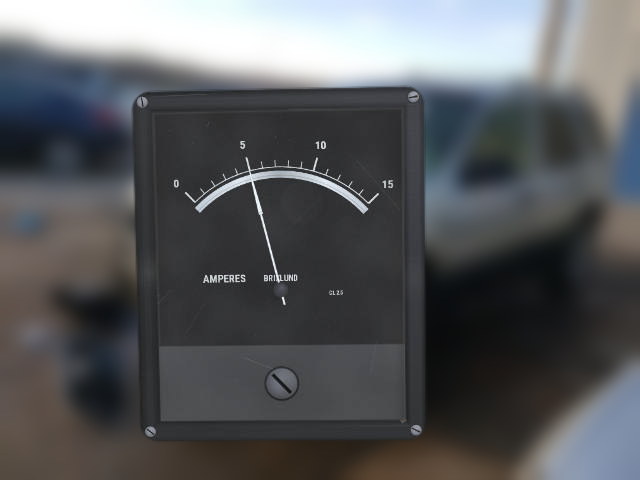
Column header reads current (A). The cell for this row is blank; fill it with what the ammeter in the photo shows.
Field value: 5 A
